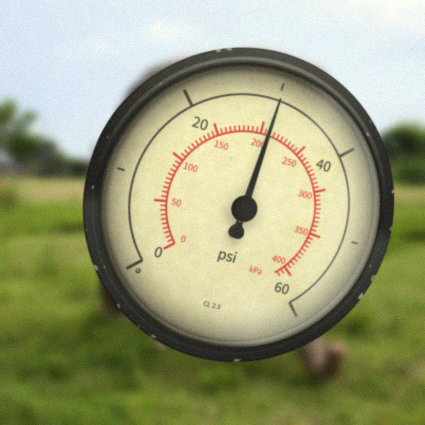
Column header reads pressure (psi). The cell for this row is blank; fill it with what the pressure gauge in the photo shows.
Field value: 30 psi
